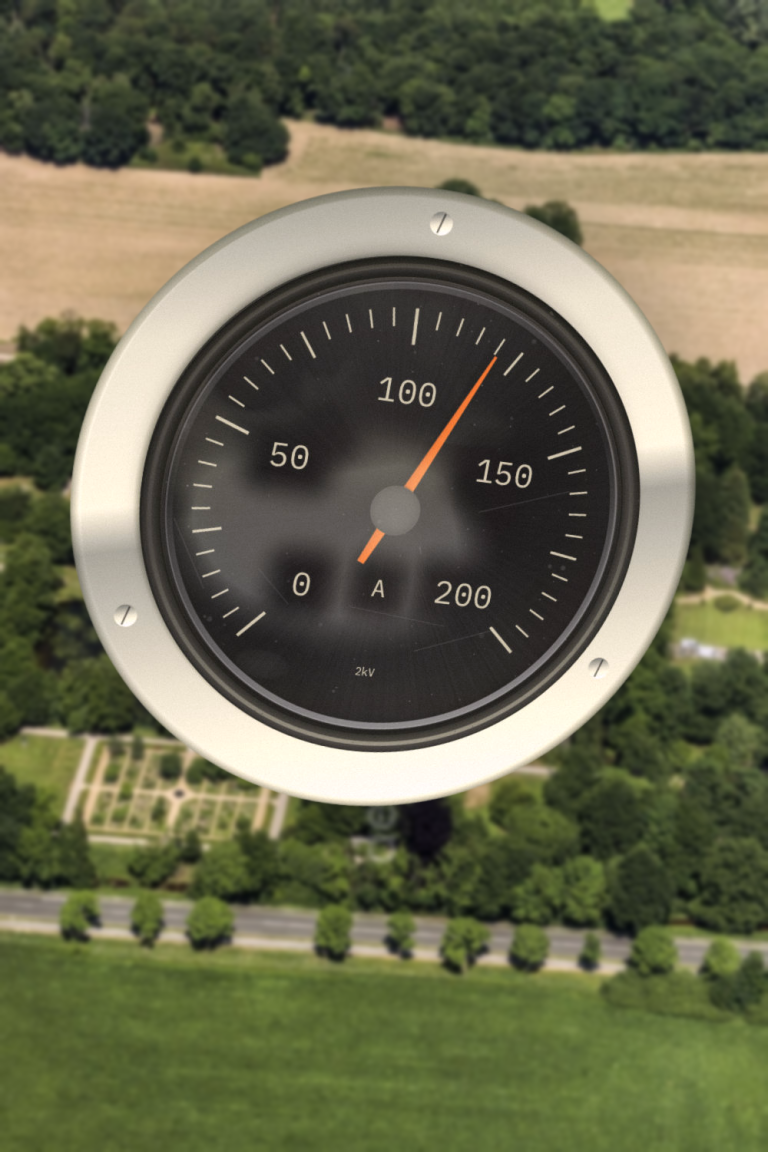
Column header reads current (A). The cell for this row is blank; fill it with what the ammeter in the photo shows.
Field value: 120 A
